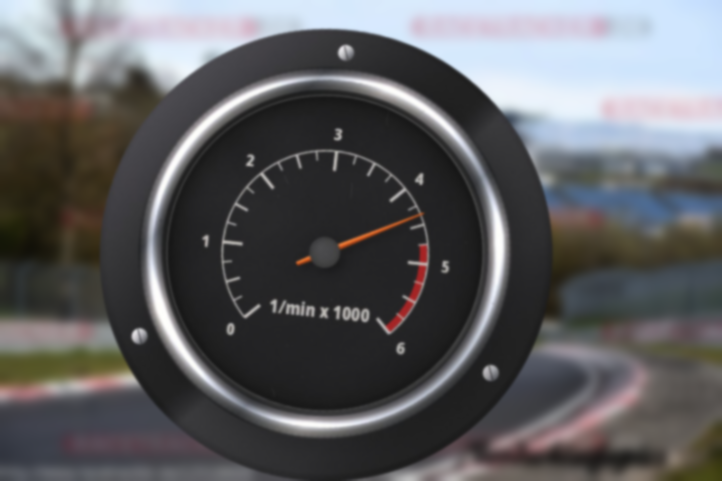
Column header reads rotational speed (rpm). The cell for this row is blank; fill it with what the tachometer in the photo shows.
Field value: 4375 rpm
